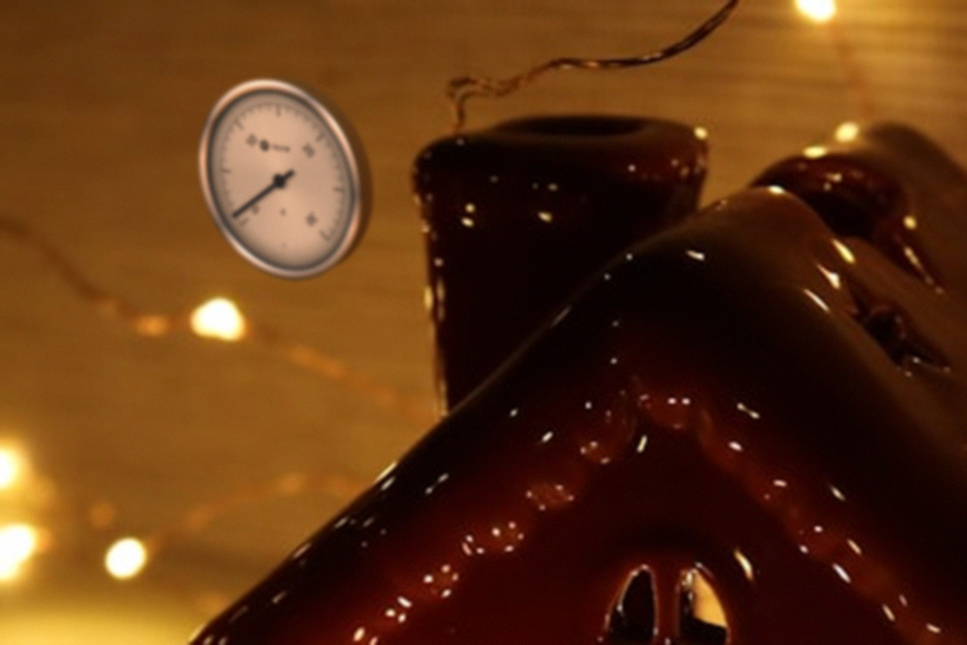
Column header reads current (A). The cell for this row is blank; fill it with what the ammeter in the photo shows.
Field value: 1 A
